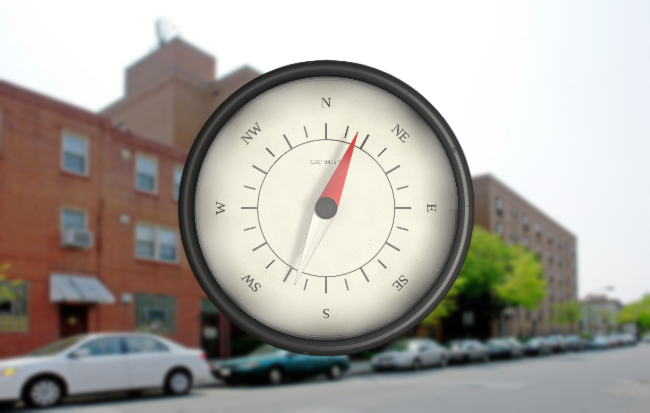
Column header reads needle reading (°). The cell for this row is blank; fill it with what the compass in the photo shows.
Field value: 22.5 °
